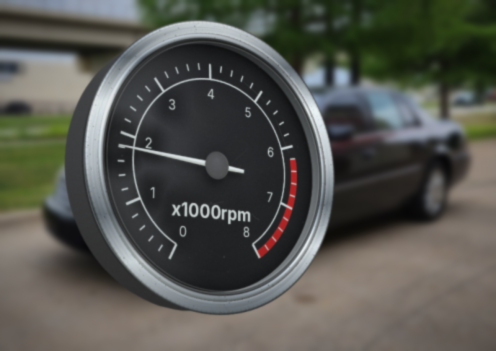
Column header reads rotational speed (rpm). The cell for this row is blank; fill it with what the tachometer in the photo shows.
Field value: 1800 rpm
